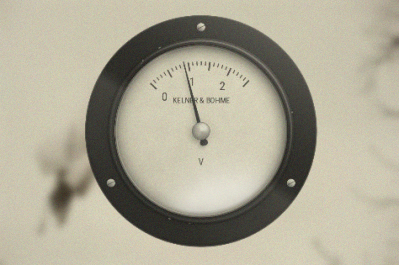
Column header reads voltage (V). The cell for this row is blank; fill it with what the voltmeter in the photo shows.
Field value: 0.9 V
